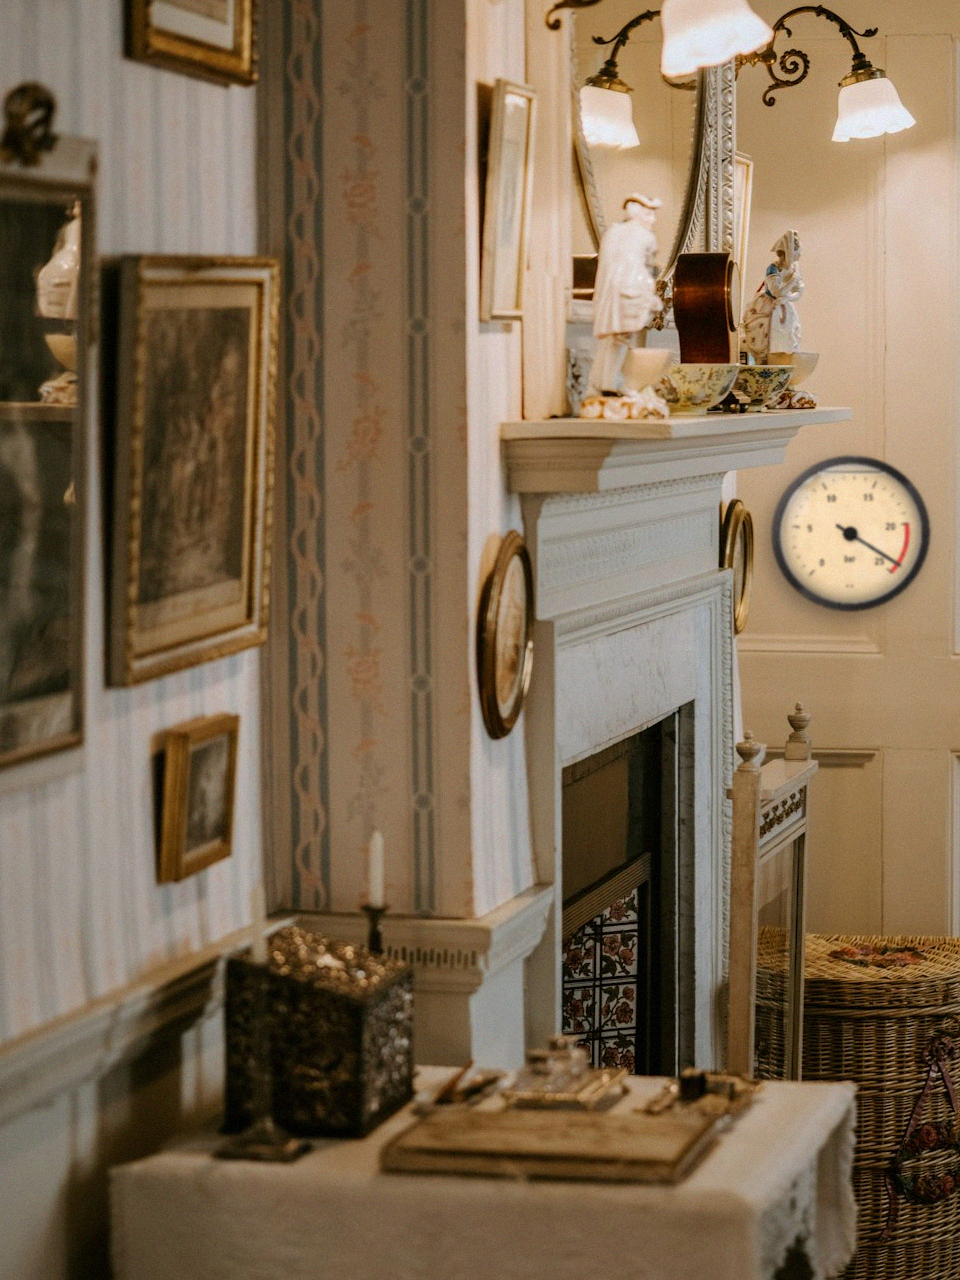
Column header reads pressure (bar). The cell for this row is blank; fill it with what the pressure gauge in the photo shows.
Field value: 24 bar
